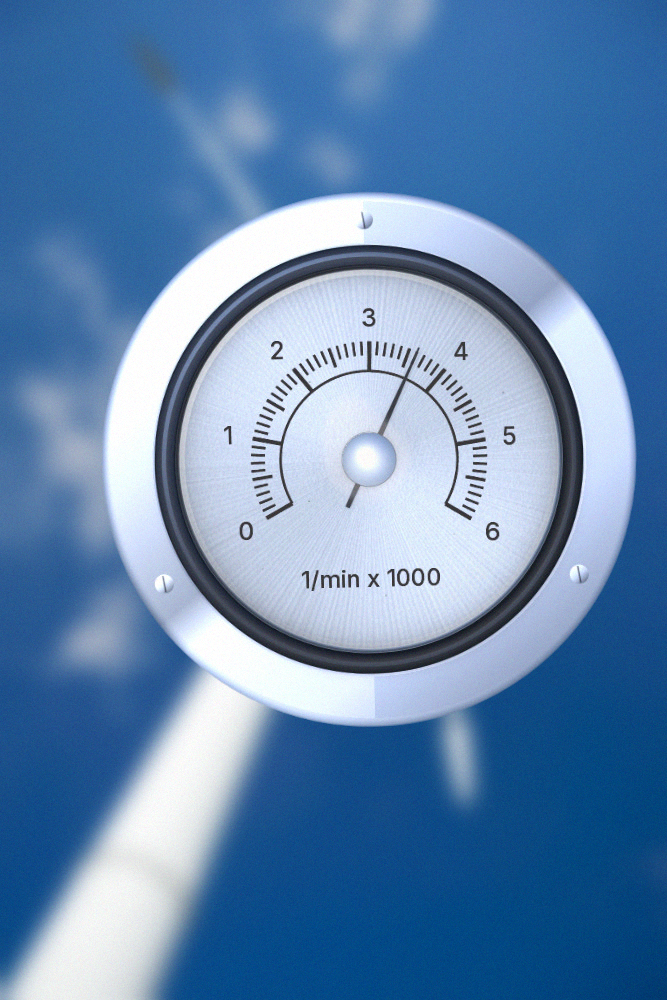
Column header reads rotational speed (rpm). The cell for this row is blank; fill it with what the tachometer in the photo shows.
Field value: 3600 rpm
